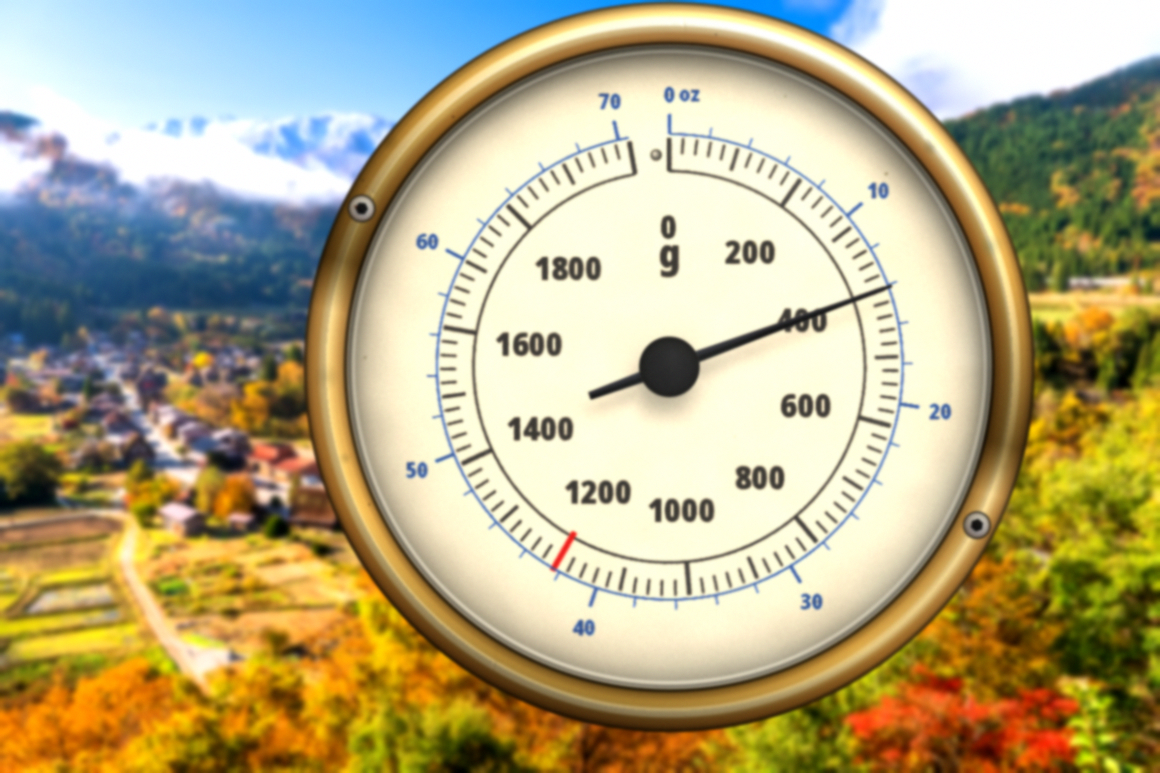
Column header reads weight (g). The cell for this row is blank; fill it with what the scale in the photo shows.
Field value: 400 g
